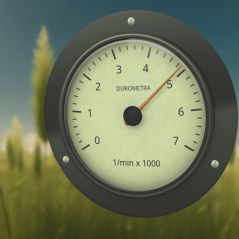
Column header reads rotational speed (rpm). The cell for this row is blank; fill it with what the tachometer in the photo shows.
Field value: 4900 rpm
